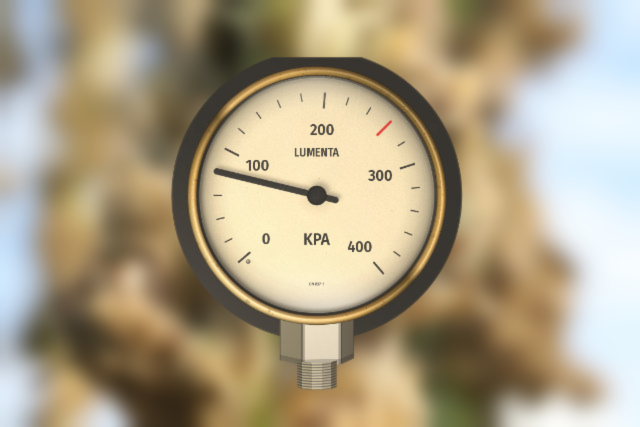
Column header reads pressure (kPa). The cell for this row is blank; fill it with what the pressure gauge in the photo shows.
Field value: 80 kPa
